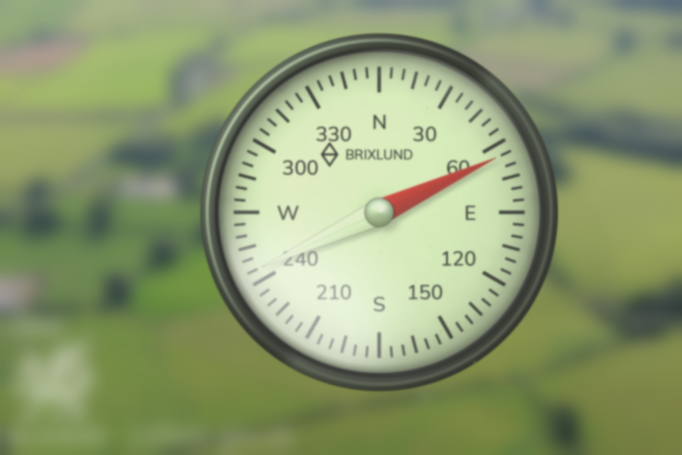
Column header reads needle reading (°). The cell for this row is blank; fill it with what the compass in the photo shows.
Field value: 65 °
